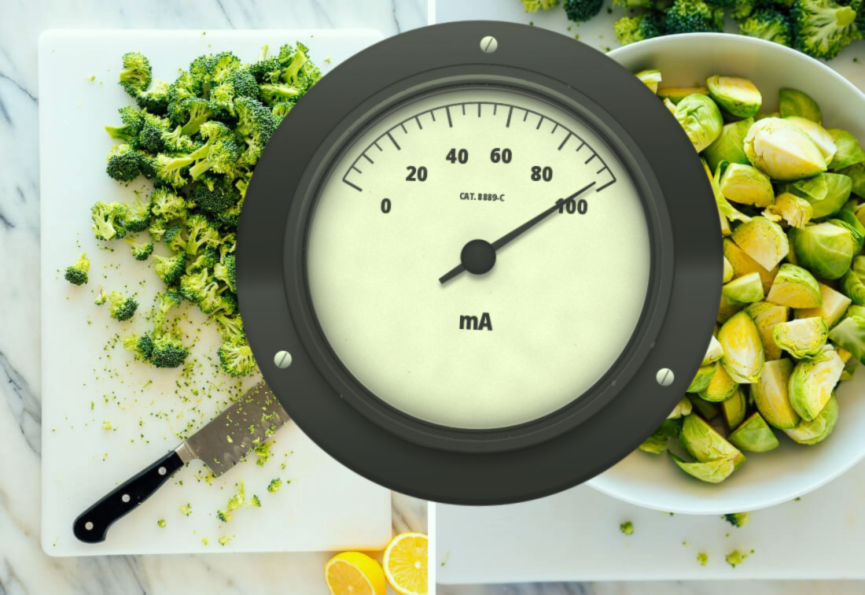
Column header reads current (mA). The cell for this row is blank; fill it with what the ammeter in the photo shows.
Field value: 97.5 mA
